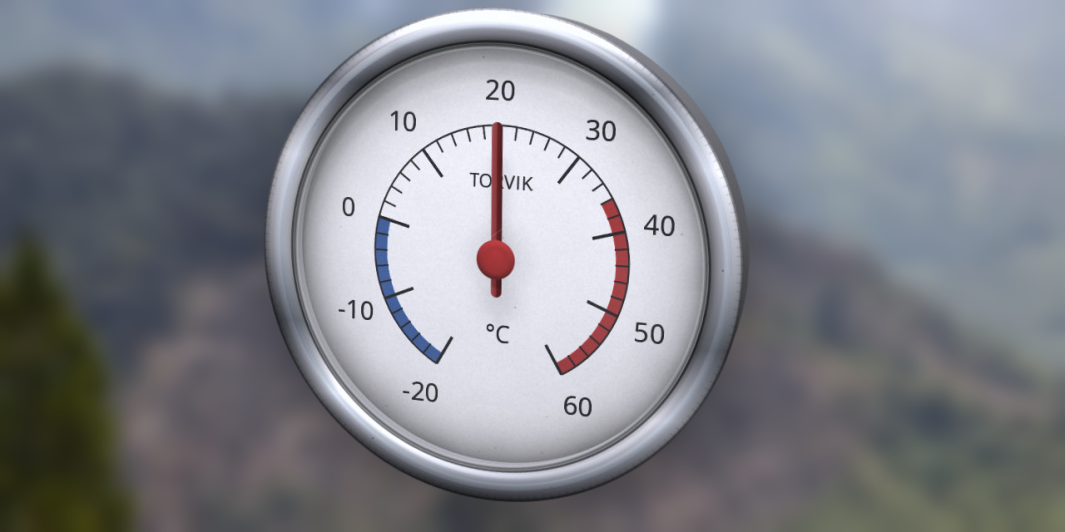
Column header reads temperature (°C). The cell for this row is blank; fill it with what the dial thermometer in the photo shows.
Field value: 20 °C
